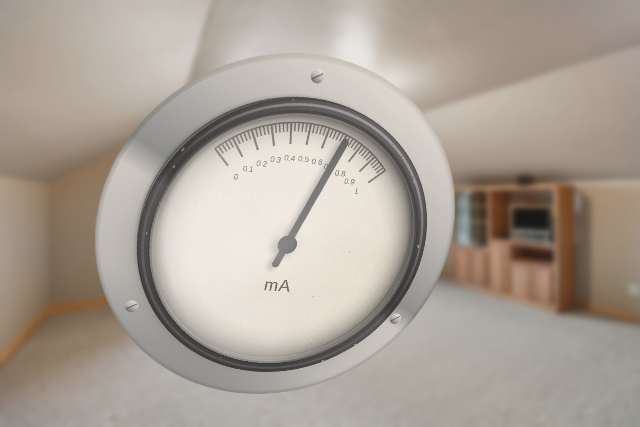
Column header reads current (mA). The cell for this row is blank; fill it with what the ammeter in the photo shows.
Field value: 0.7 mA
